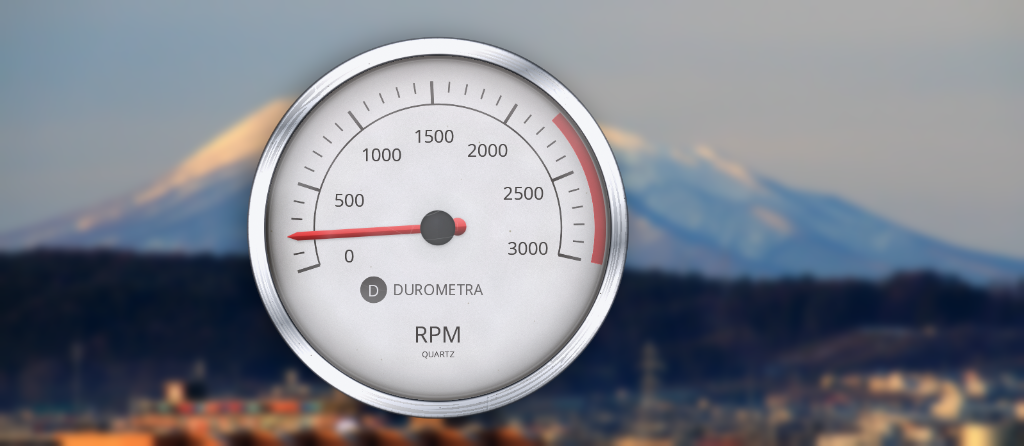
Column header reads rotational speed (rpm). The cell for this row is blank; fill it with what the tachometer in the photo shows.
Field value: 200 rpm
